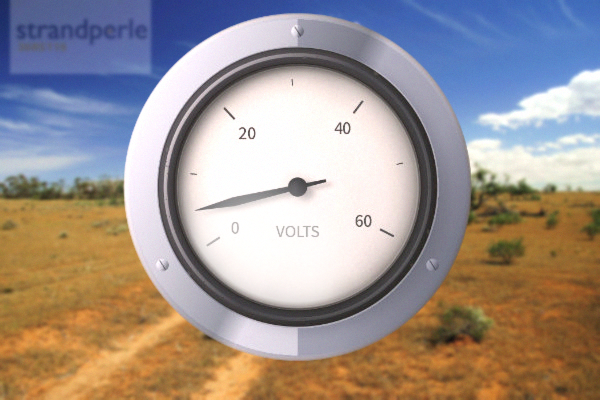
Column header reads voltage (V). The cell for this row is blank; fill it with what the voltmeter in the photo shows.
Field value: 5 V
